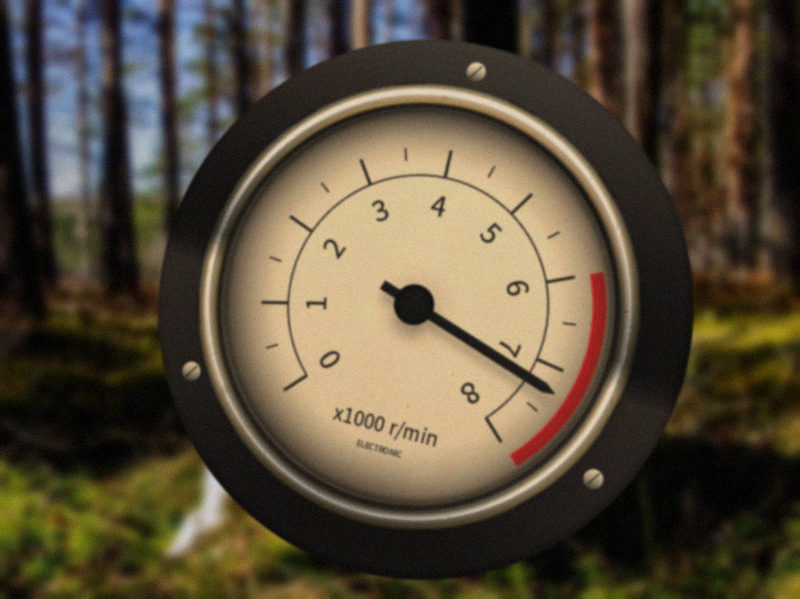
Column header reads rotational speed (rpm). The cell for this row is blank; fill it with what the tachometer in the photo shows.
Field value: 7250 rpm
